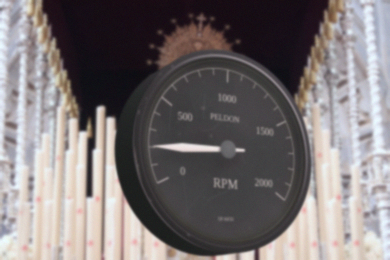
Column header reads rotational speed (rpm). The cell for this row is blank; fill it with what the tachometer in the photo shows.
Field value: 200 rpm
